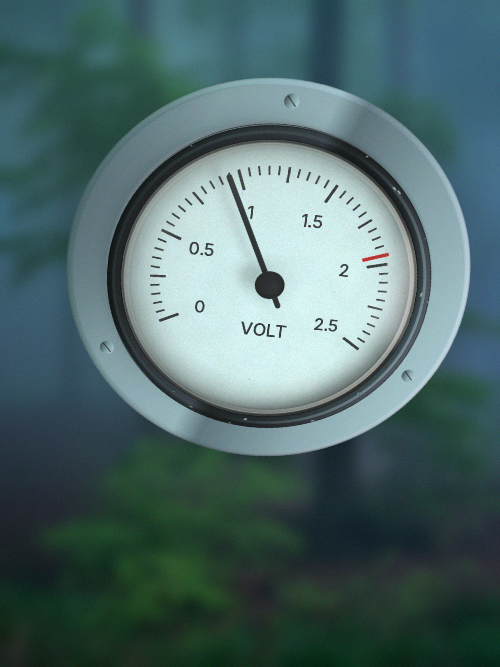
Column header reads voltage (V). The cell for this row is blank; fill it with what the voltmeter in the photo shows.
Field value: 0.95 V
